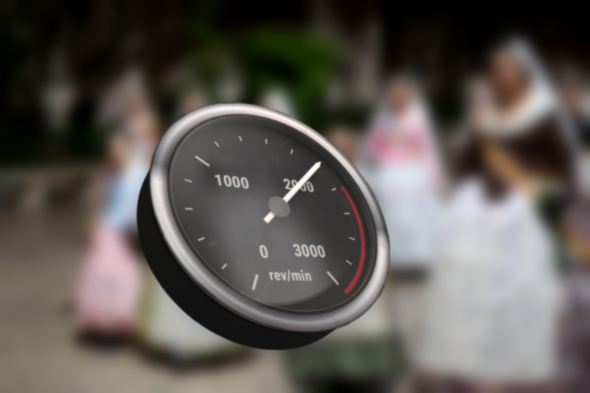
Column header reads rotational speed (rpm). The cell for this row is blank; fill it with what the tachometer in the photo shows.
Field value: 2000 rpm
